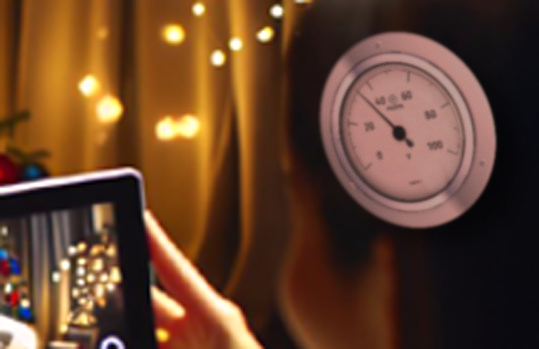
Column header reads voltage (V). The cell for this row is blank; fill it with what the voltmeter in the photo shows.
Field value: 35 V
